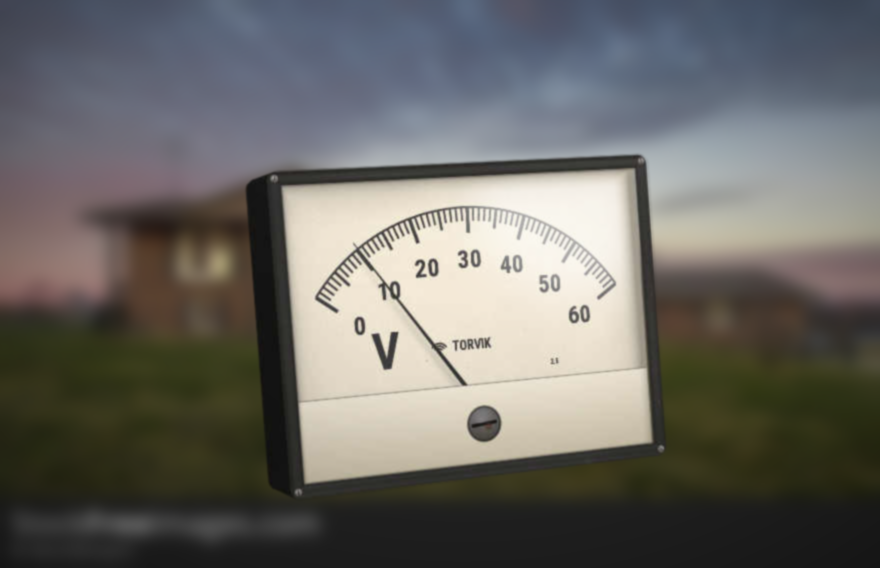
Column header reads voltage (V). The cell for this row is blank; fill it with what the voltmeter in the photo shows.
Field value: 10 V
